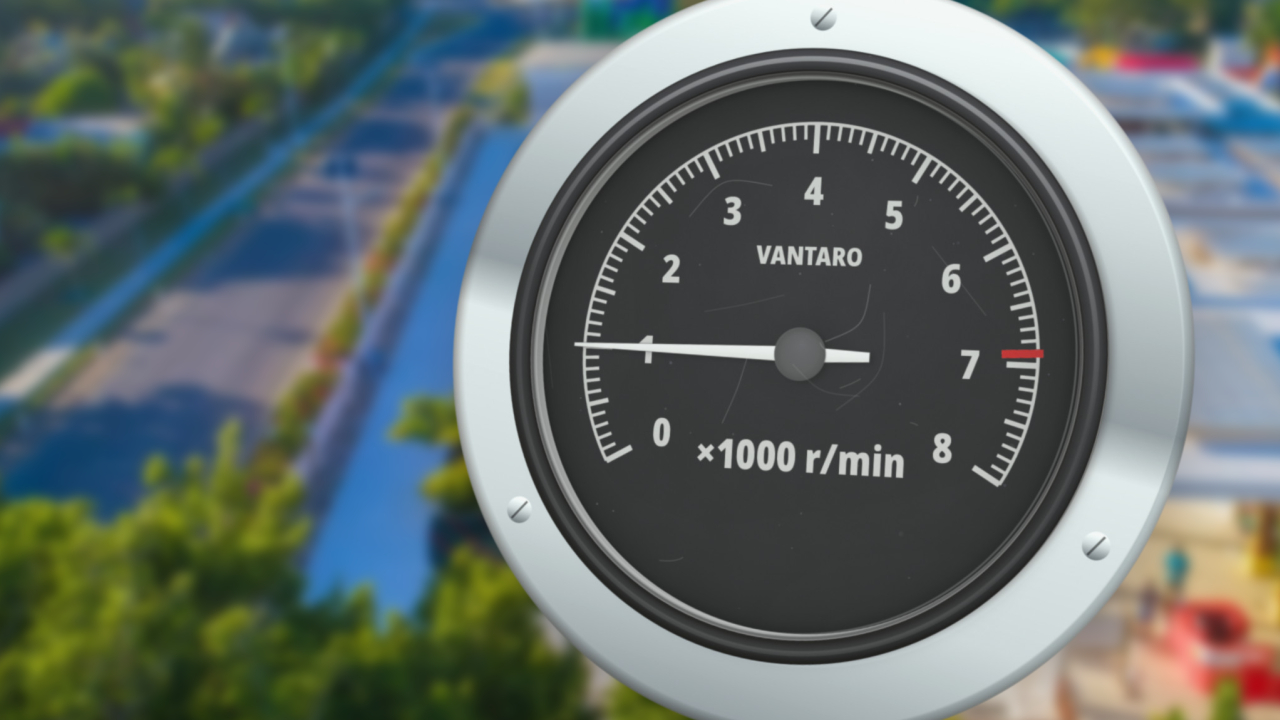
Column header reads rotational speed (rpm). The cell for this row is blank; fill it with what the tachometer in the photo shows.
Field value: 1000 rpm
